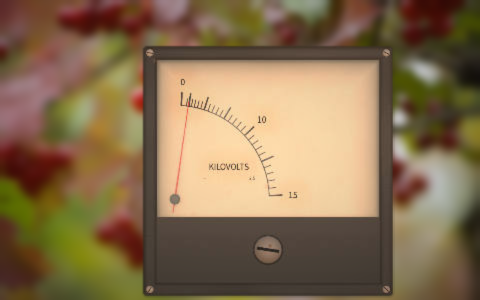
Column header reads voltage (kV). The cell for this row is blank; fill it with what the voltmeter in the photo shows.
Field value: 2.5 kV
